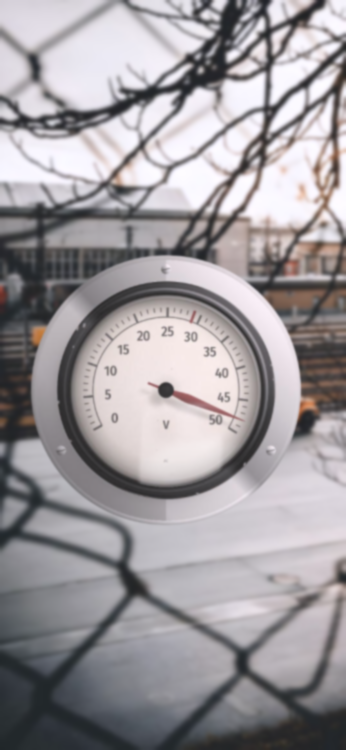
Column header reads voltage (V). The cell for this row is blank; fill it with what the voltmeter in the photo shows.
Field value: 48 V
